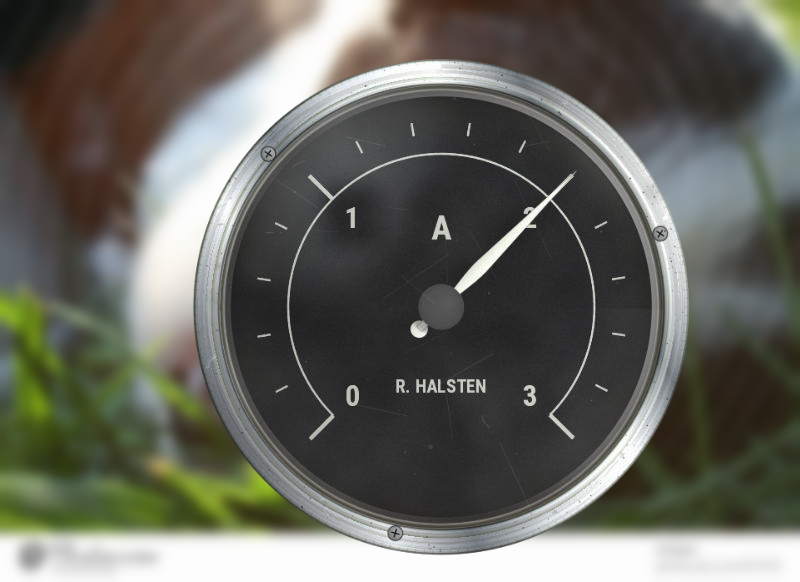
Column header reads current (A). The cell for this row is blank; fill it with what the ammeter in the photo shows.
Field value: 2 A
